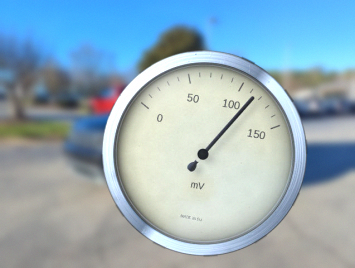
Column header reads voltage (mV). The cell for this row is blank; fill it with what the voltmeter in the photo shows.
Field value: 115 mV
